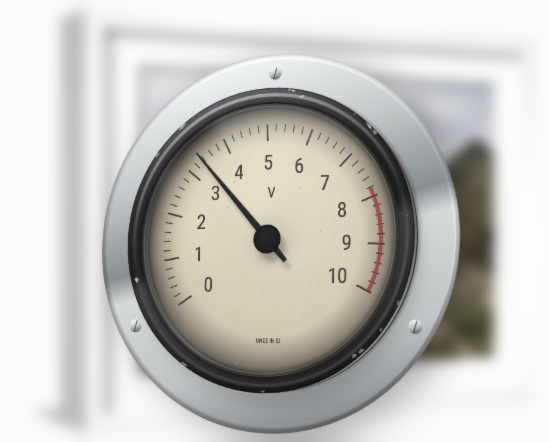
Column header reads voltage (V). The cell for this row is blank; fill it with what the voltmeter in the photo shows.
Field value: 3.4 V
